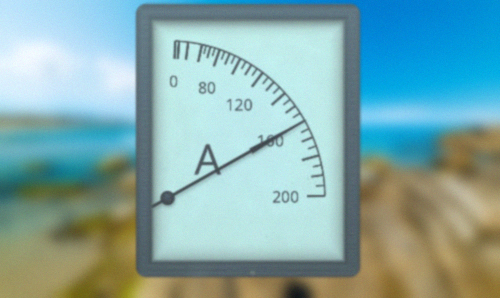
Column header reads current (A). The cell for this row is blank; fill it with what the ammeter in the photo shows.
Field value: 160 A
